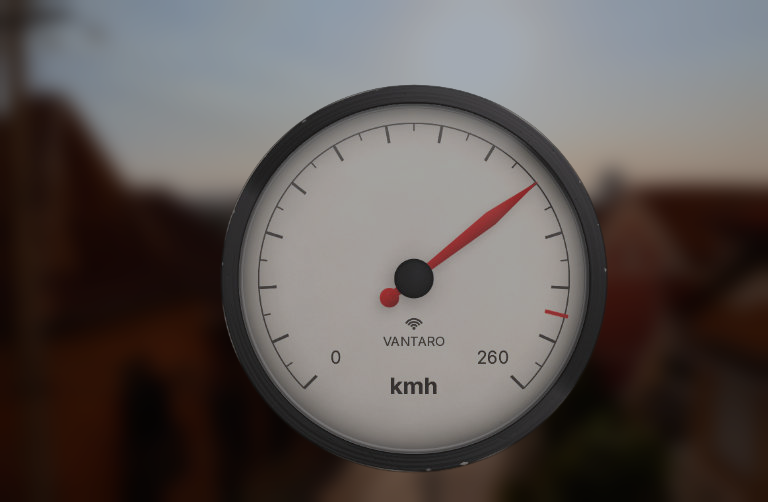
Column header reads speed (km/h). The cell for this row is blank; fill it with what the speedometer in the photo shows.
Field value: 180 km/h
